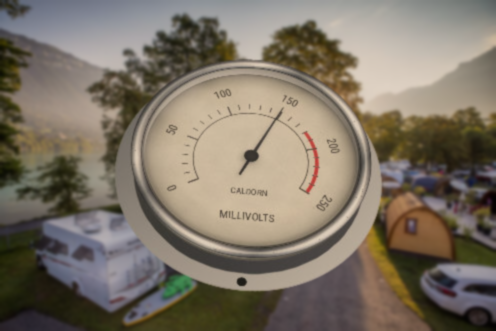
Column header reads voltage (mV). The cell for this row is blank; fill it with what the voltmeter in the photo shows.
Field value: 150 mV
